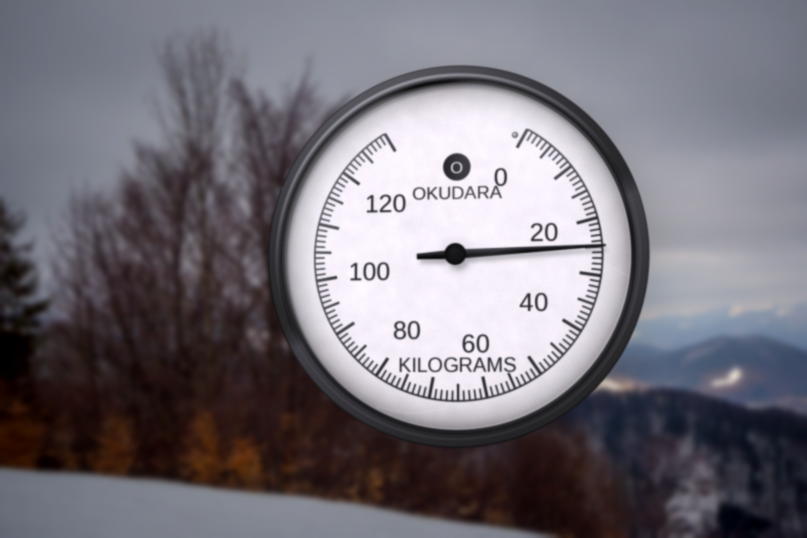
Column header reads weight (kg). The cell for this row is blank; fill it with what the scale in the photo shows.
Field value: 25 kg
